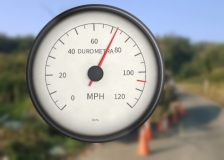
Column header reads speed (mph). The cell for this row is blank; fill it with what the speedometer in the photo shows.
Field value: 72.5 mph
